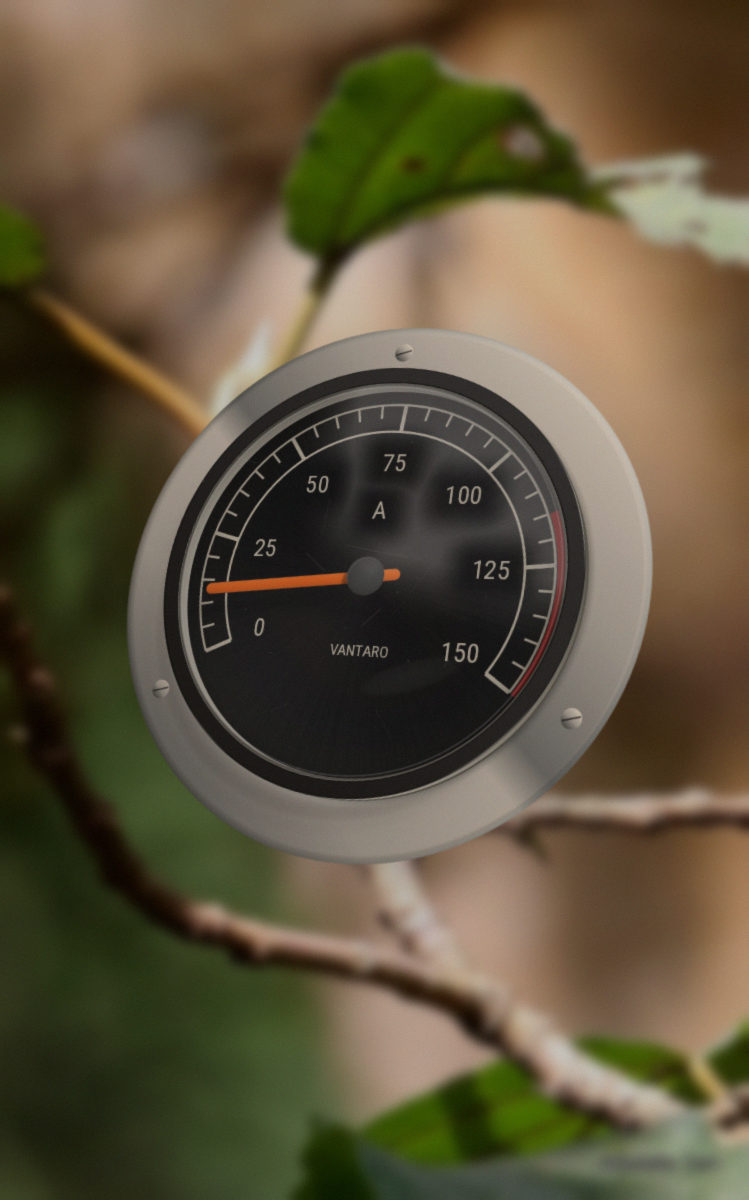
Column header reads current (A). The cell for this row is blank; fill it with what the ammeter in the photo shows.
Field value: 12.5 A
